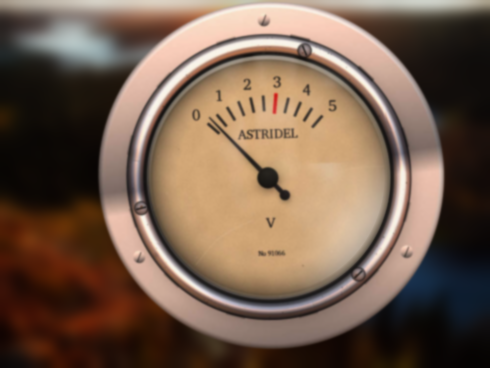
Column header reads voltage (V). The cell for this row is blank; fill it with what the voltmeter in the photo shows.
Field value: 0.25 V
